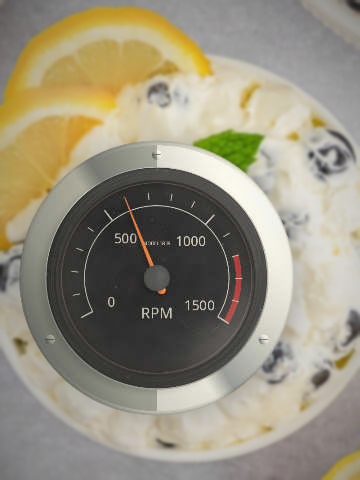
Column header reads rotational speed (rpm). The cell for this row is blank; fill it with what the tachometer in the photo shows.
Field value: 600 rpm
